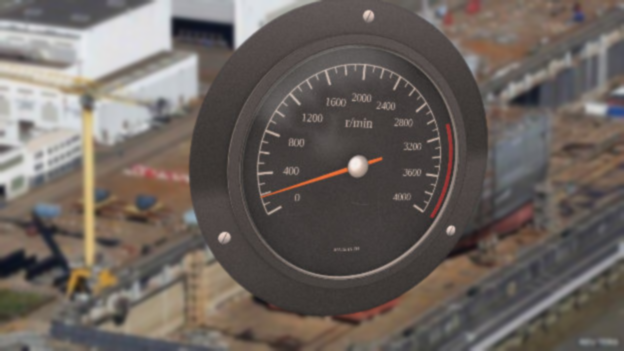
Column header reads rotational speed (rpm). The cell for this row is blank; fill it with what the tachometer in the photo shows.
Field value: 200 rpm
